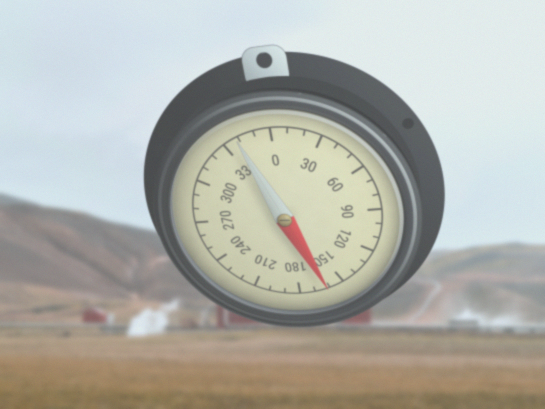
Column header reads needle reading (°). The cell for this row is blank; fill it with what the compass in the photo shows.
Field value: 160 °
